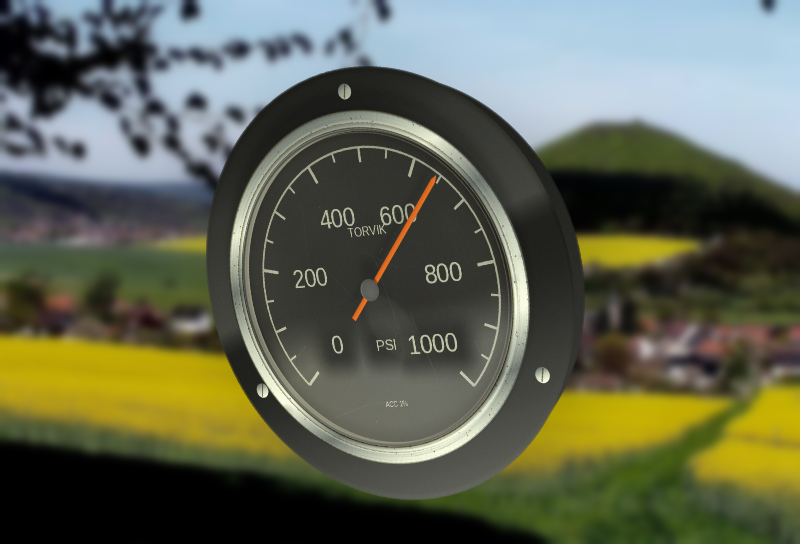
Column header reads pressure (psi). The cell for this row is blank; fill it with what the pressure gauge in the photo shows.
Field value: 650 psi
